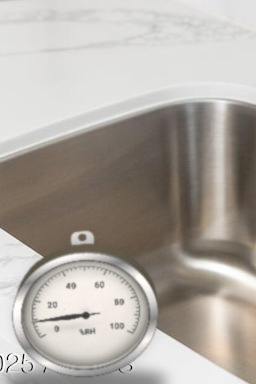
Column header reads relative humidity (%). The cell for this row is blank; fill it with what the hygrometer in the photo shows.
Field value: 10 %
